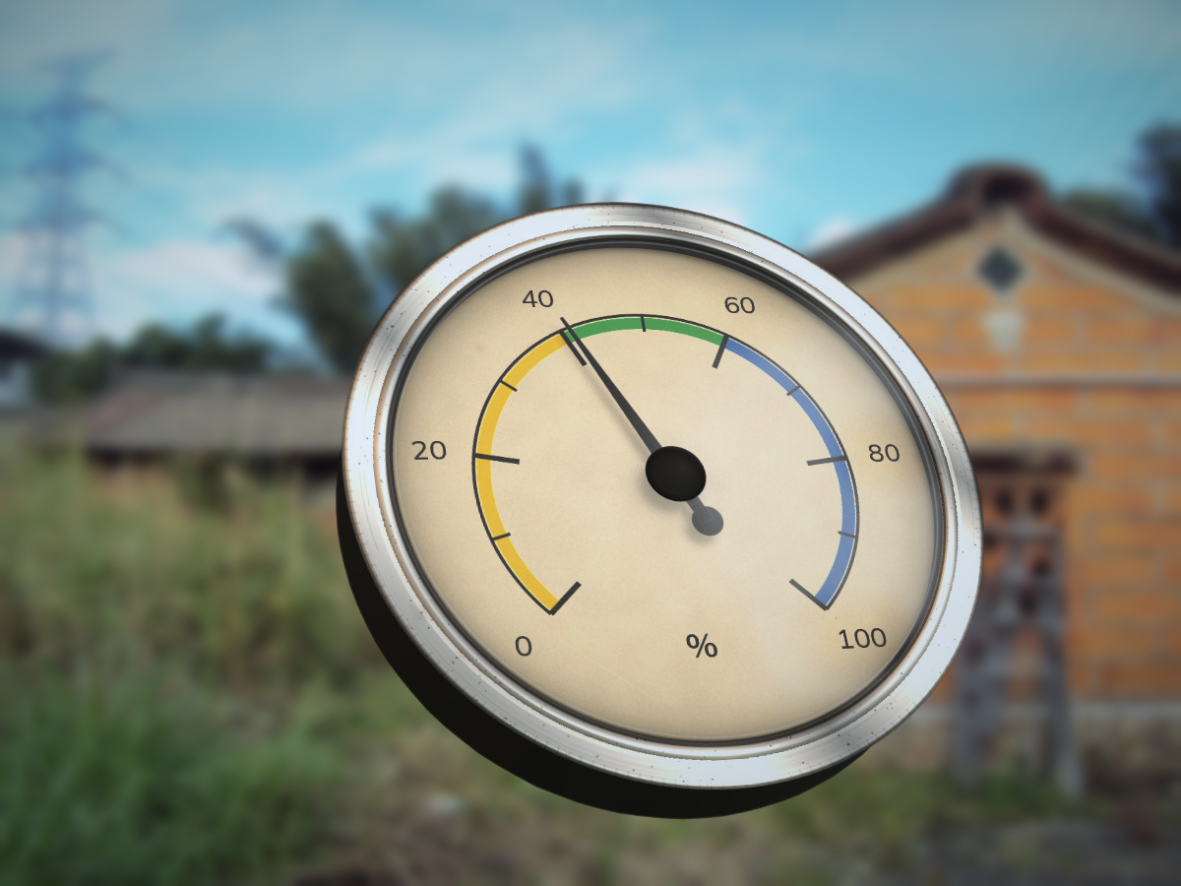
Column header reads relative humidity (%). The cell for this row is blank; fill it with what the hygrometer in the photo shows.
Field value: 40 %
